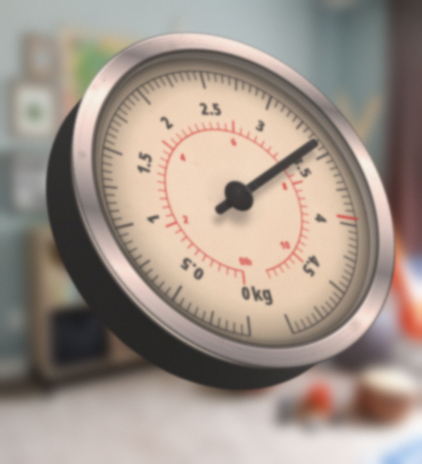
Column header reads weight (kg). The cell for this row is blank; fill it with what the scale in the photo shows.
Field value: 3.4 kg
